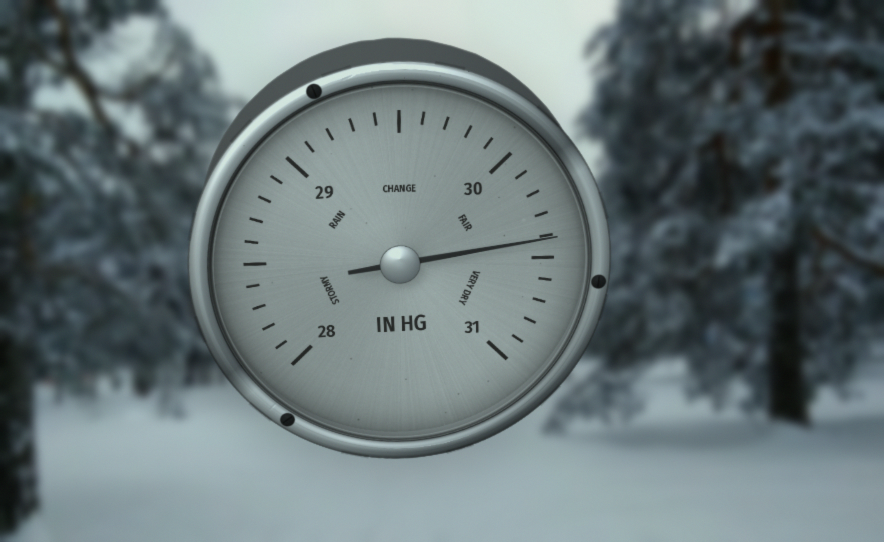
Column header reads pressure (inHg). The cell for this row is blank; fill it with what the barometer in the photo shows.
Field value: 30.4 inHg
